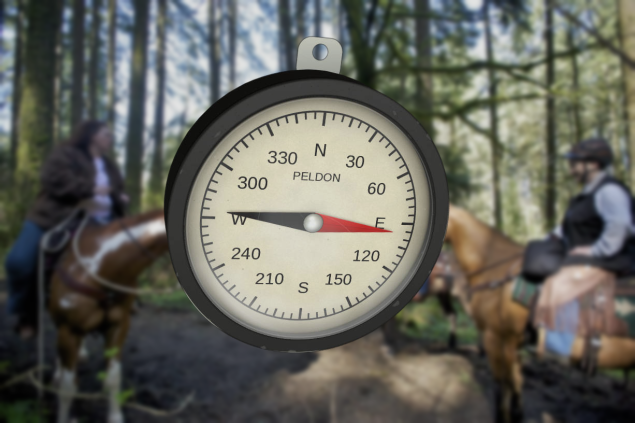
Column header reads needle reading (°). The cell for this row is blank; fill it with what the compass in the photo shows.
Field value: 95 °
